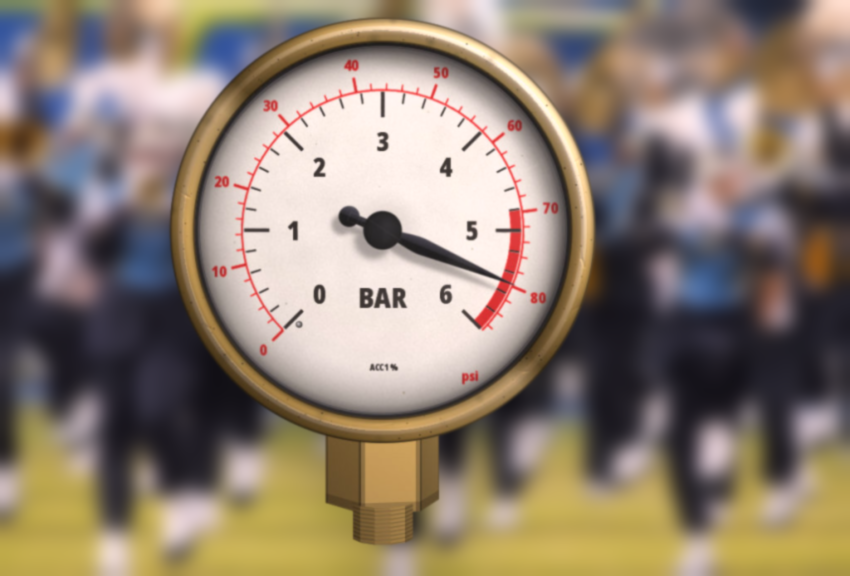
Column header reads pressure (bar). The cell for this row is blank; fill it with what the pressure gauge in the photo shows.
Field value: 5.5 bar
